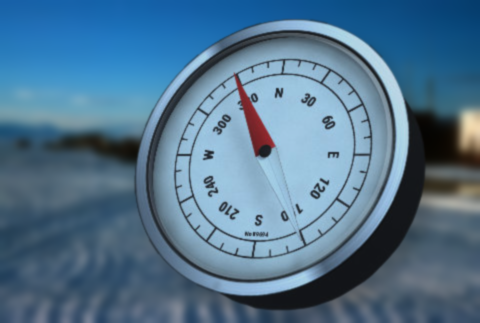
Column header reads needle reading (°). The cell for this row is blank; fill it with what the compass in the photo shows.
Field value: 330 °
